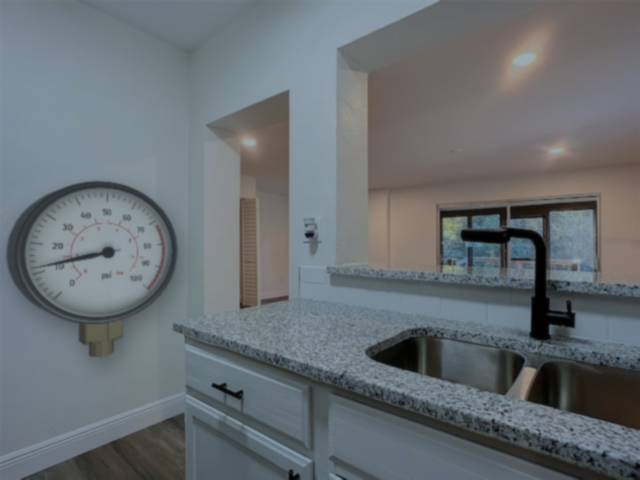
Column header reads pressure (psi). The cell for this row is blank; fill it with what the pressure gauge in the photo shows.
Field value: 12 psi
